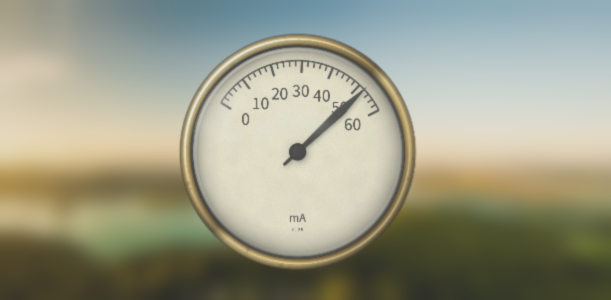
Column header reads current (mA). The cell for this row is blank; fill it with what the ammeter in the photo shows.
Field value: 52 mA
